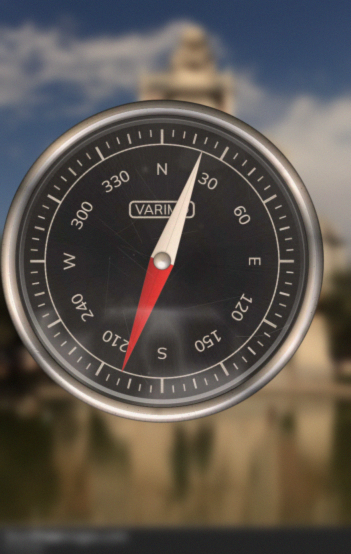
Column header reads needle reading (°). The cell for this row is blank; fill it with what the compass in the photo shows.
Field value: 200 °
